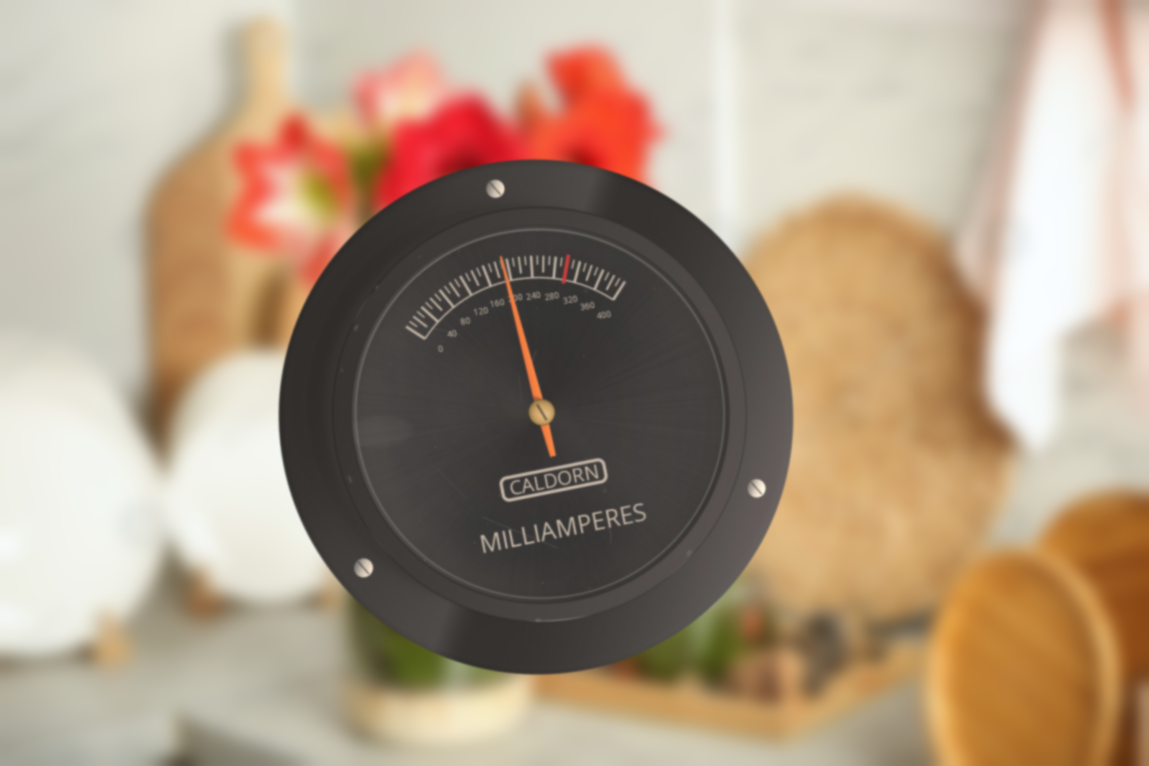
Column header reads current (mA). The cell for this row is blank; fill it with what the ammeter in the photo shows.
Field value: 190 mA
